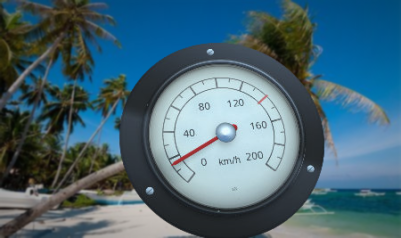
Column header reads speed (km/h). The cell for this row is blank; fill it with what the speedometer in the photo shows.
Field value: 15 km/h
